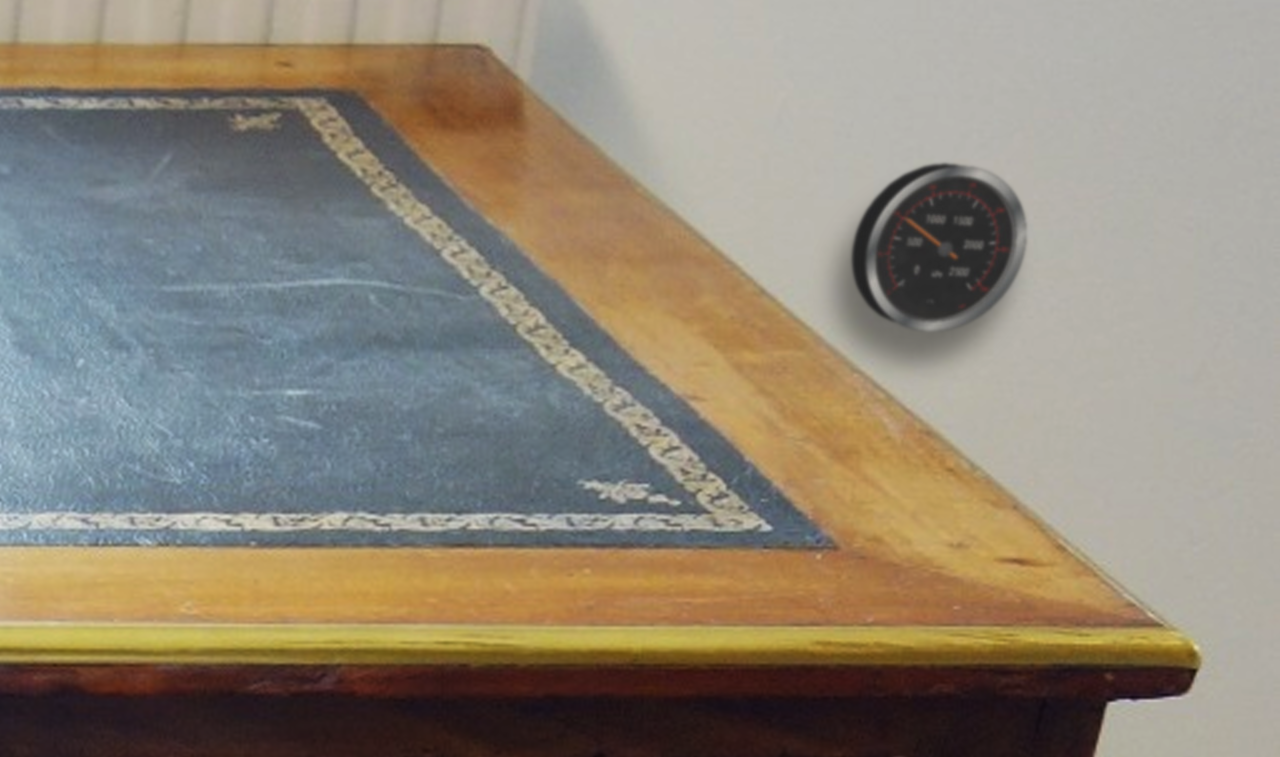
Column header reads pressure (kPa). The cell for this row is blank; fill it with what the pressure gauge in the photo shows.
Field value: 700 kPa
